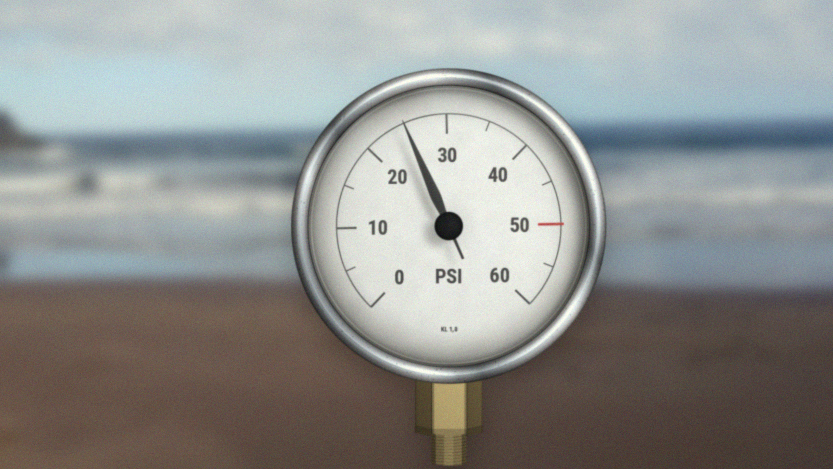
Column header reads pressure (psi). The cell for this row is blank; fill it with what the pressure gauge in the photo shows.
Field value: 25 psi
